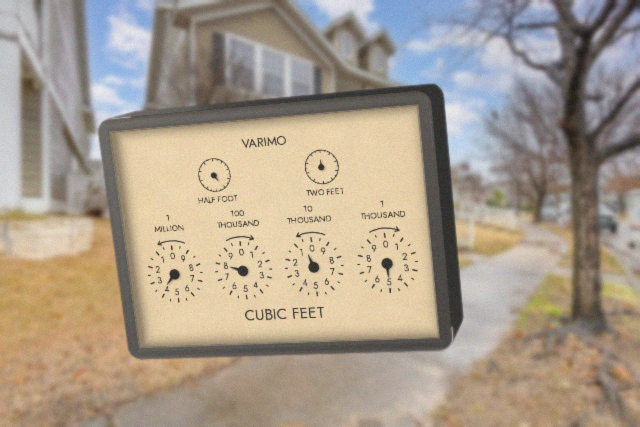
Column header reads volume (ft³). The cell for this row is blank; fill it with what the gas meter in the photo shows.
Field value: 380500 ft³
